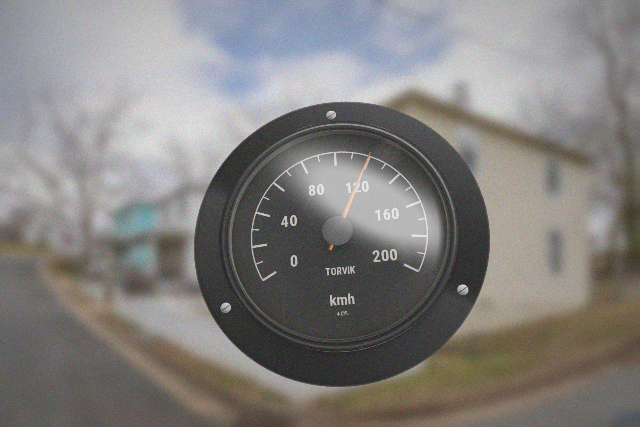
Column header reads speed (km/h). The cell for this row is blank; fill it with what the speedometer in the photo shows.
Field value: 120 km/h
